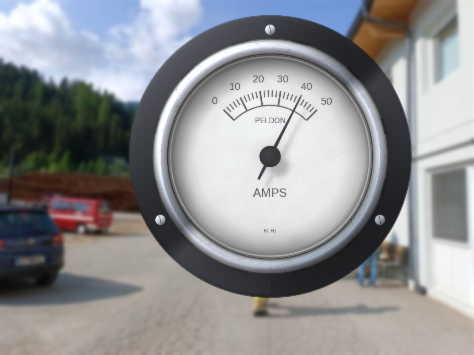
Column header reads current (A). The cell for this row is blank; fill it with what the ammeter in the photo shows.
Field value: 40 A
